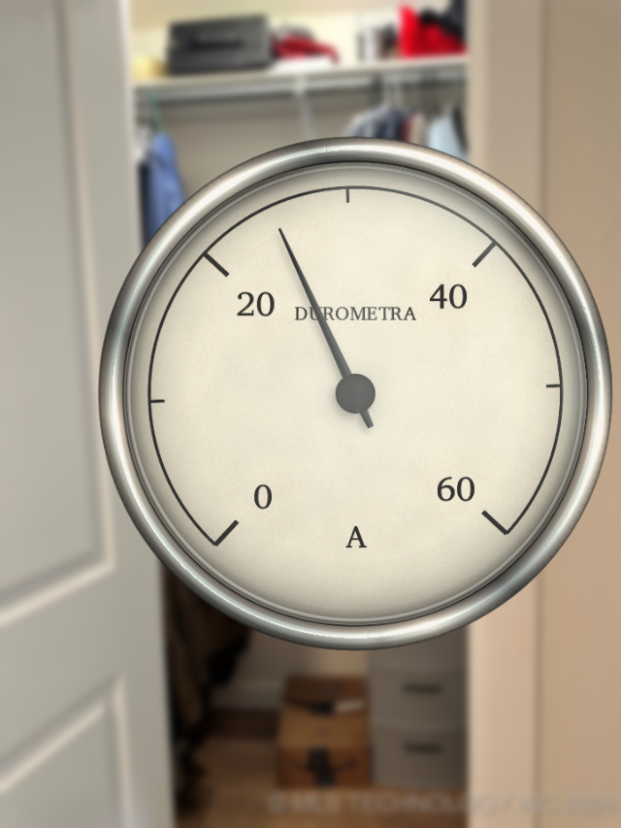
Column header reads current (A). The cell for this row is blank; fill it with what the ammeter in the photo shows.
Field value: 25 A
